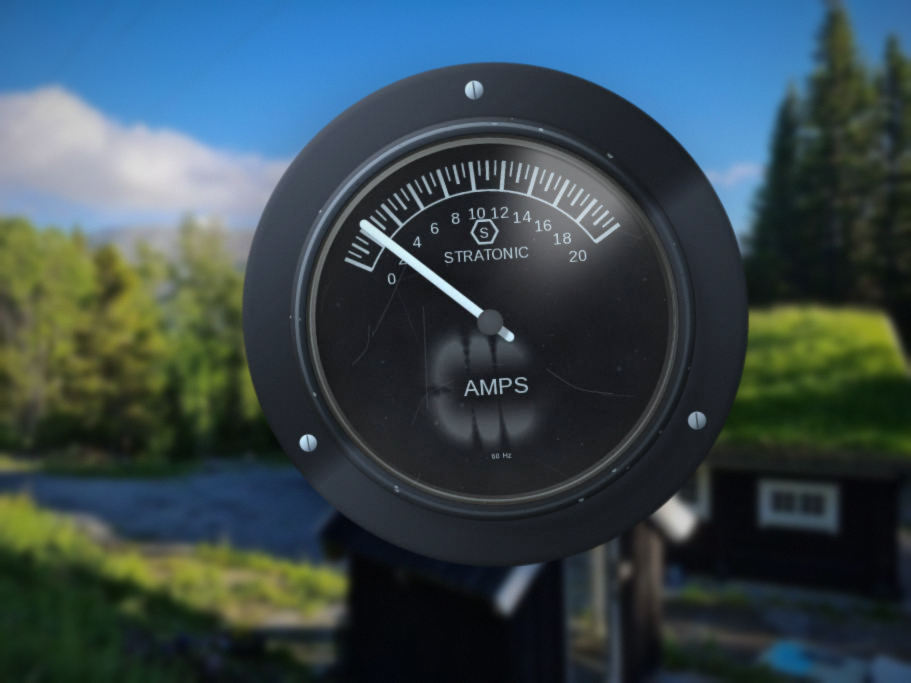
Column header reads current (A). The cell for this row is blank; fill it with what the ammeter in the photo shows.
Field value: 2.5 A
